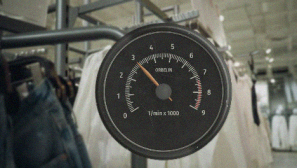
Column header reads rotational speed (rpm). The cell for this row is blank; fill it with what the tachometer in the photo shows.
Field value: 3000 rpm
